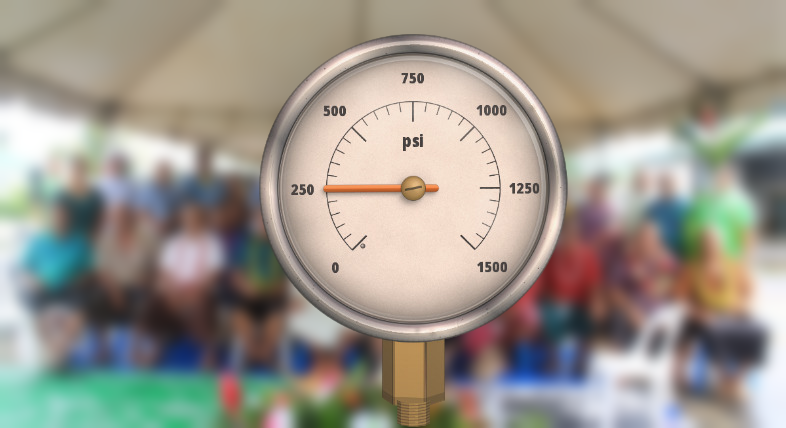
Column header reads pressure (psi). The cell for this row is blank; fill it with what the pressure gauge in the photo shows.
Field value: 250 psi
